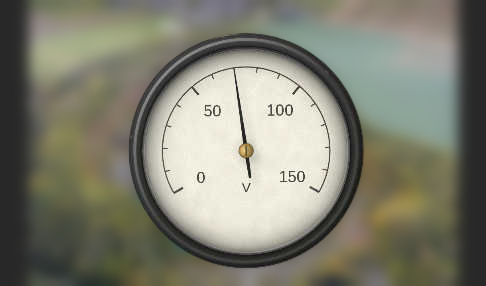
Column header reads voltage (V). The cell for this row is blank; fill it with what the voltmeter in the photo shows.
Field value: 70 V
